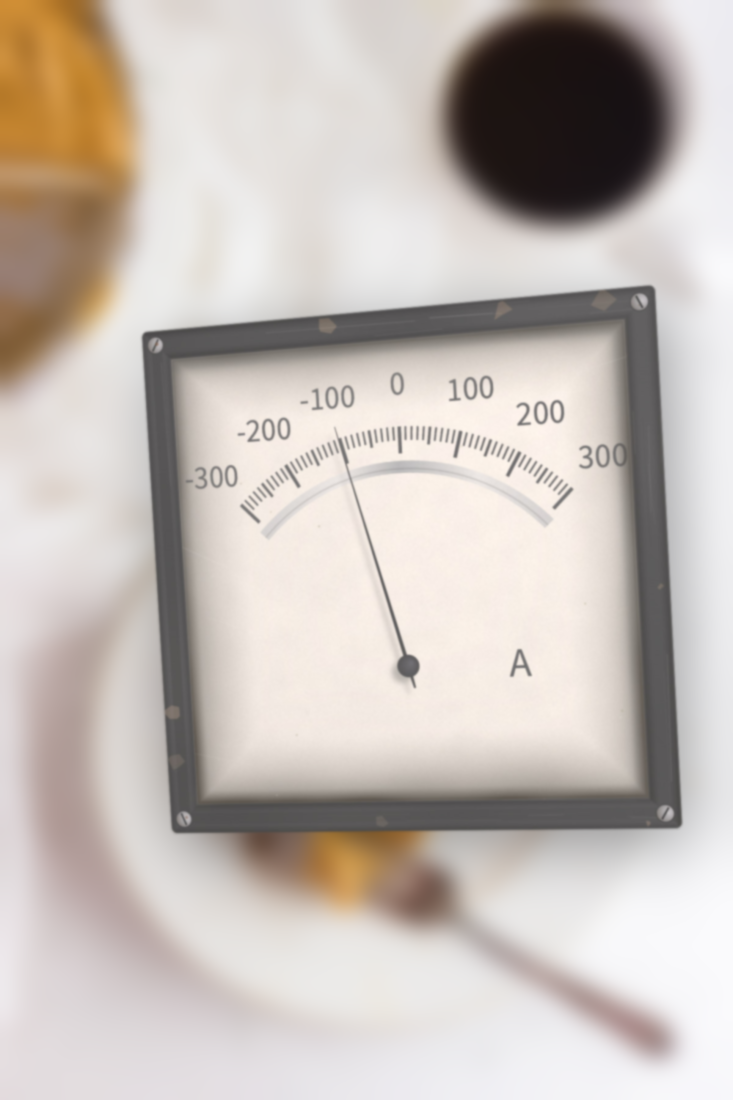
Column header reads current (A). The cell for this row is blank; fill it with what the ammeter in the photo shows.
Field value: -100 A
